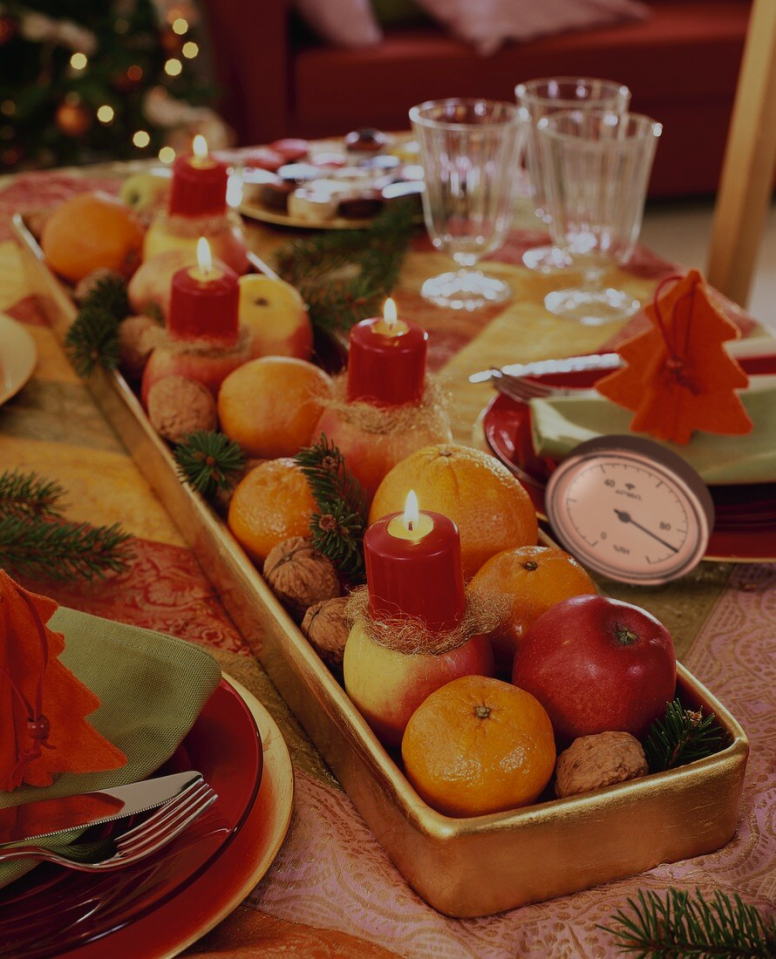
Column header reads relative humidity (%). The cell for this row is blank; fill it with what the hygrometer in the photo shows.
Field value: 88 %
